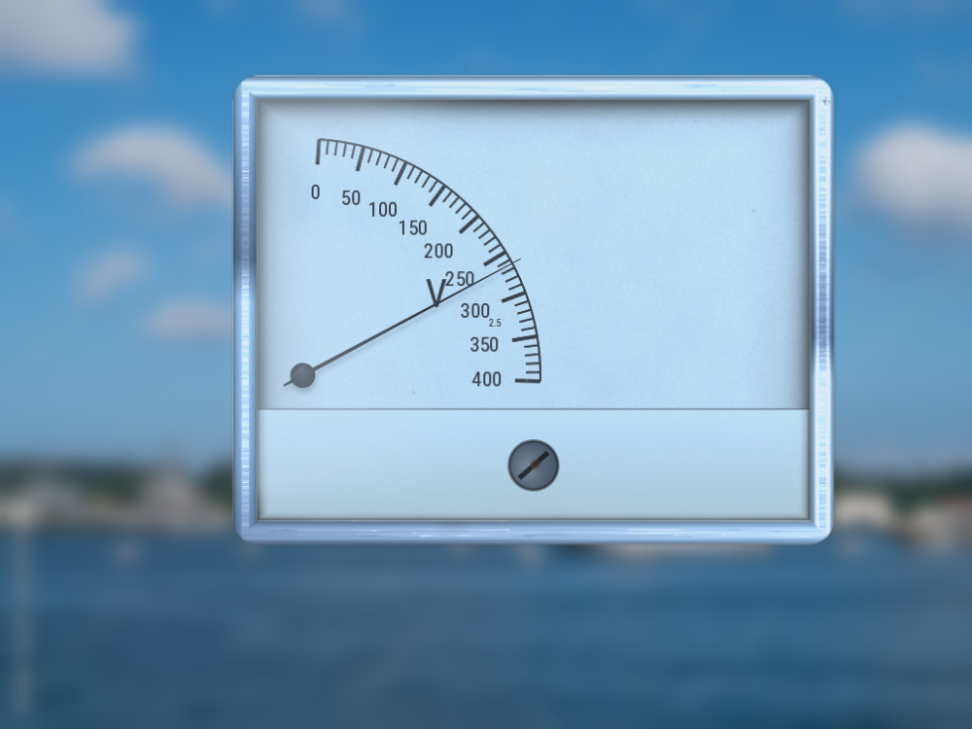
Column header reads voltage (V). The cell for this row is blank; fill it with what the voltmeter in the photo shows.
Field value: 265 V
